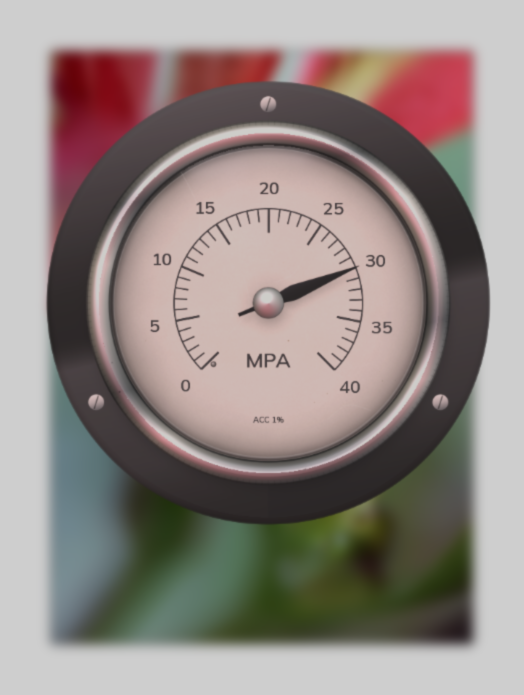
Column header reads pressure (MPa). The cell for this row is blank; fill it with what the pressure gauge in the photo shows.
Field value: 30 MPa
